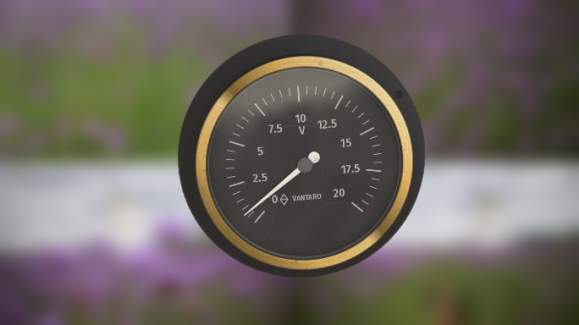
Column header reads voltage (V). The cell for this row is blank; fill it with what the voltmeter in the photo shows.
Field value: 0.75 V
